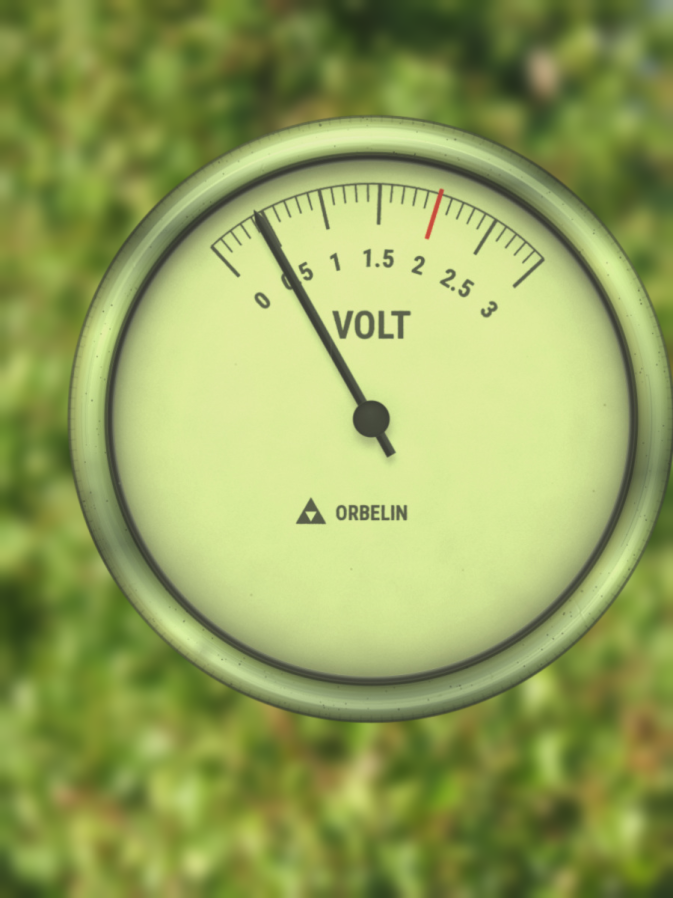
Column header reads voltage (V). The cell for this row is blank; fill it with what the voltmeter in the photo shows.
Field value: 0.45 V
